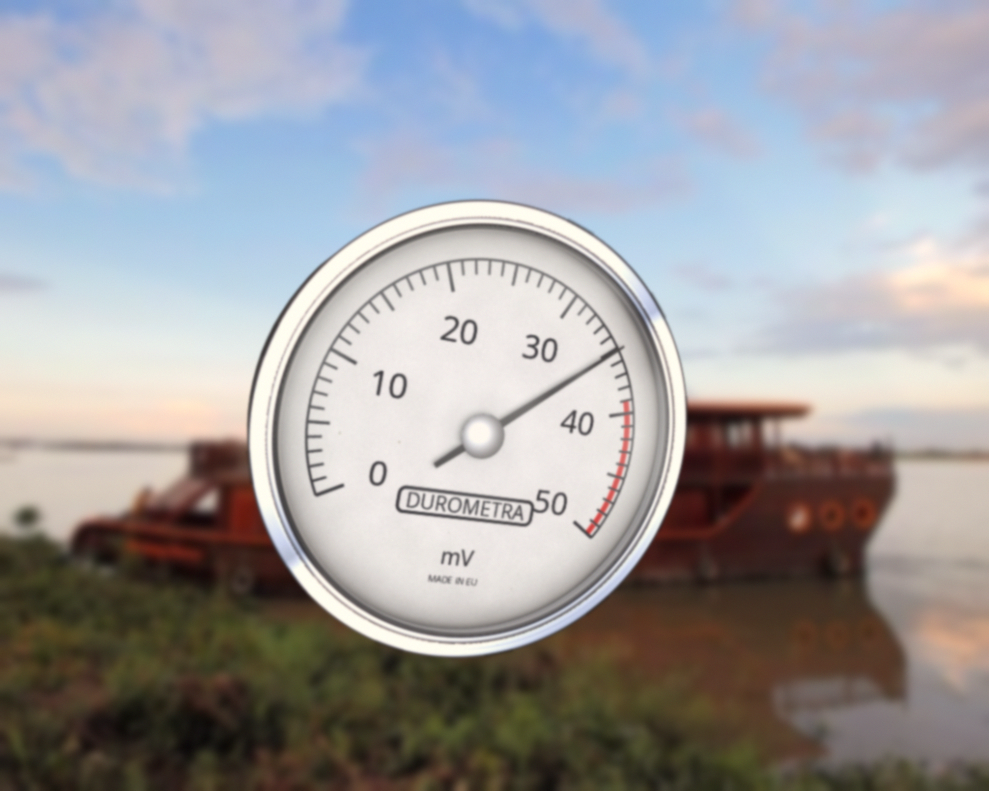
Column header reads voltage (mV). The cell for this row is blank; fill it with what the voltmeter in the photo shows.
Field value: 35 mV
